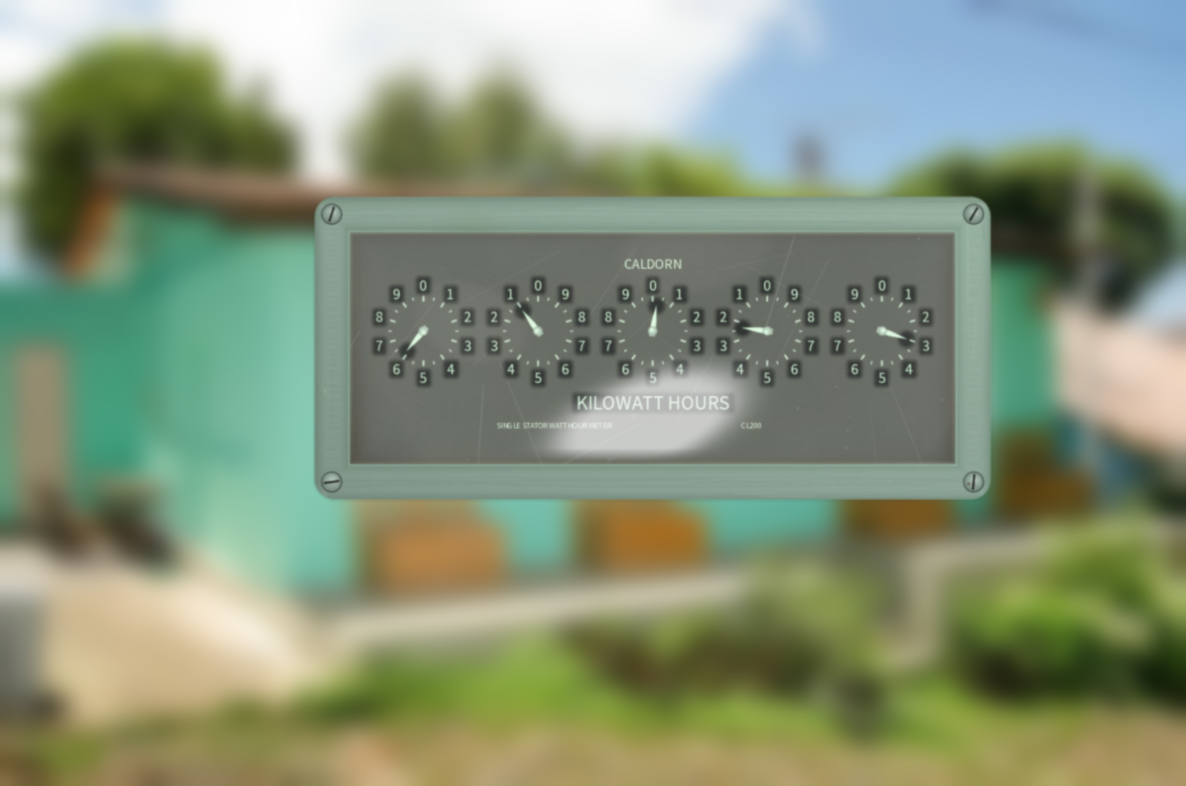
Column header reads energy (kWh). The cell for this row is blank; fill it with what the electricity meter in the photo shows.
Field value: 61023 kWh
